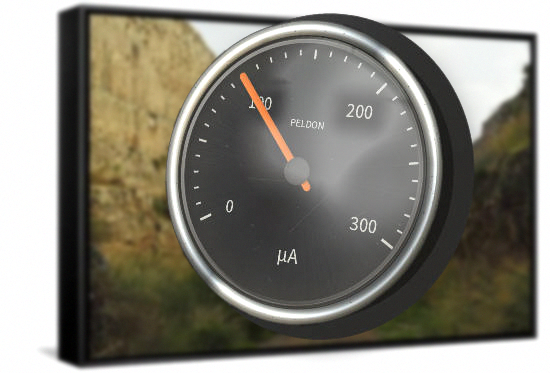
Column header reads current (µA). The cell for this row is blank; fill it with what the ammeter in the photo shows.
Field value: 100 µA
